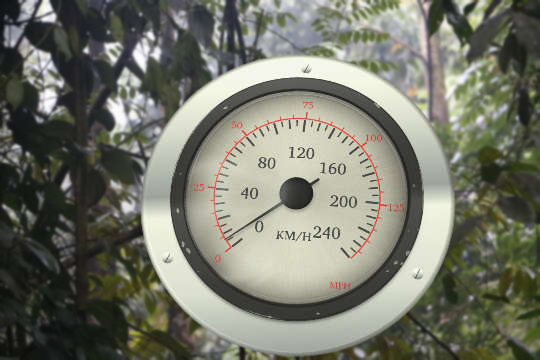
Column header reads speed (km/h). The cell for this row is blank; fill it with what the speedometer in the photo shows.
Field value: 5 km/h
